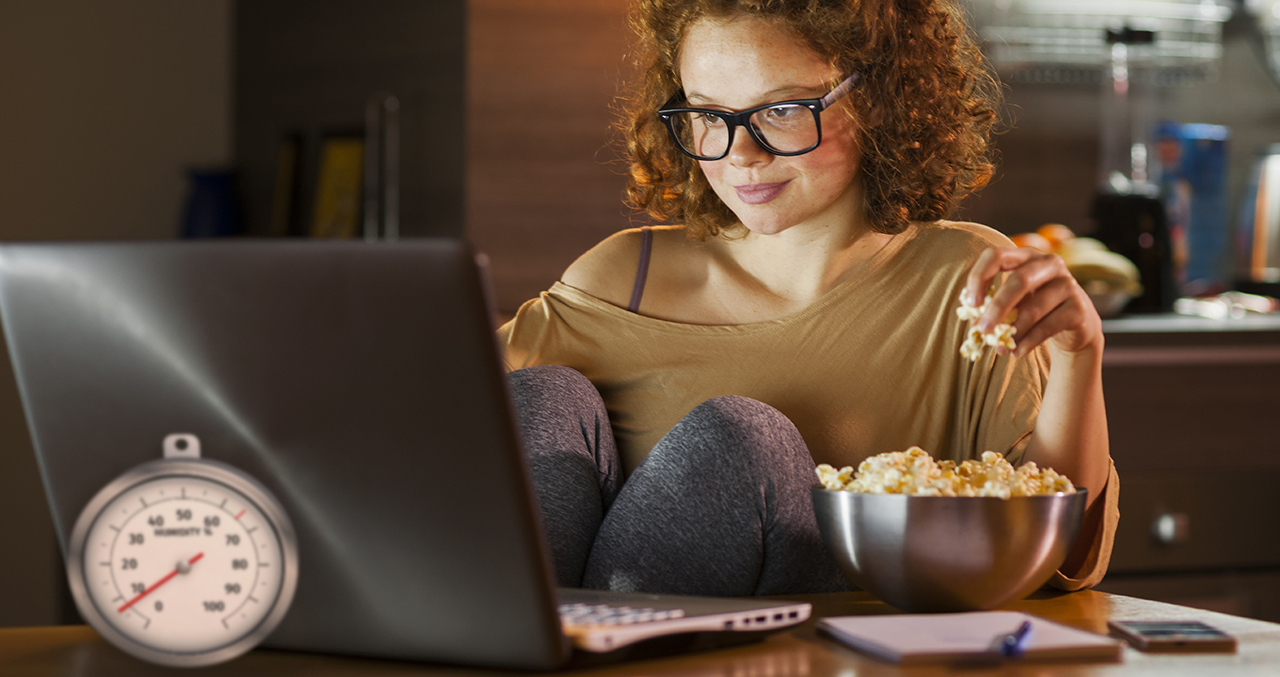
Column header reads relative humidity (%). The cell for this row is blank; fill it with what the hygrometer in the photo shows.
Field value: 7.5 %
